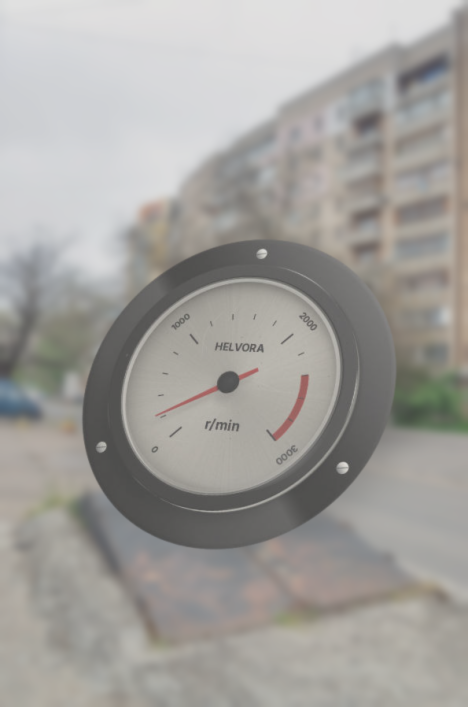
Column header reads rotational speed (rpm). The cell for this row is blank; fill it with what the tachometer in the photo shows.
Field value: 200 rpm
